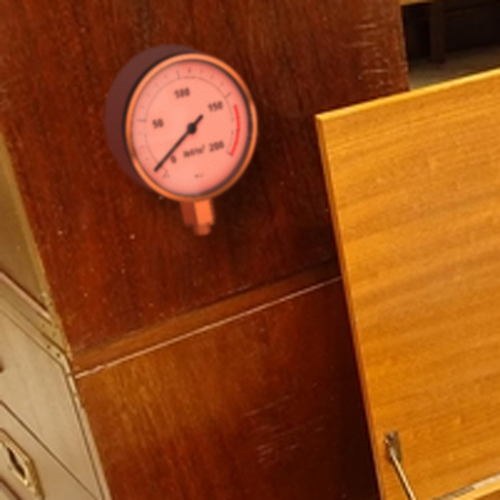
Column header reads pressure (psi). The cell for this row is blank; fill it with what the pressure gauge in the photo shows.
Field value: 10 psi
